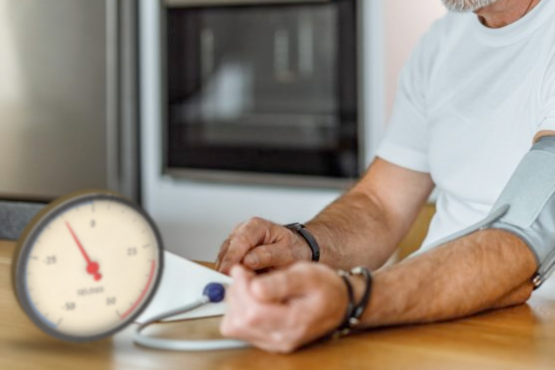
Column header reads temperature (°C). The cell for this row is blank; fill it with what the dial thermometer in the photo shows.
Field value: -10 °C
